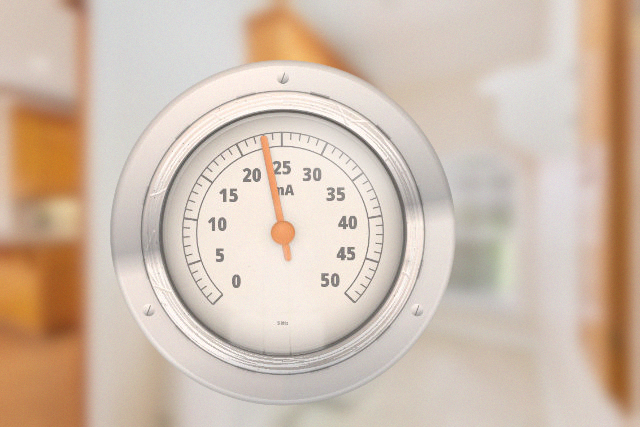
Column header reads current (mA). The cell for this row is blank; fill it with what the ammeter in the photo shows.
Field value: 23 mA
